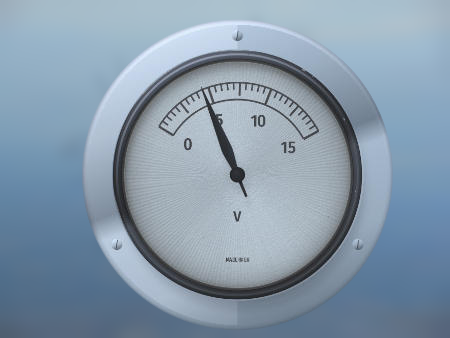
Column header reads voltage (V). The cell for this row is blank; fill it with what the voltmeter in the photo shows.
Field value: 4.5 V
